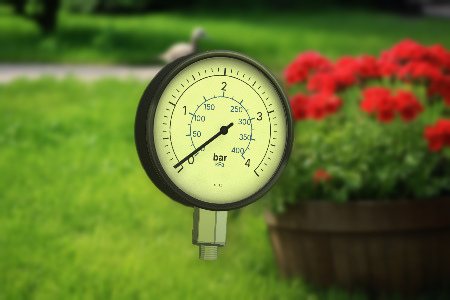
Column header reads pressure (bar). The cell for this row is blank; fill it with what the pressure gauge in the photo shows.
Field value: 0.1 bar
